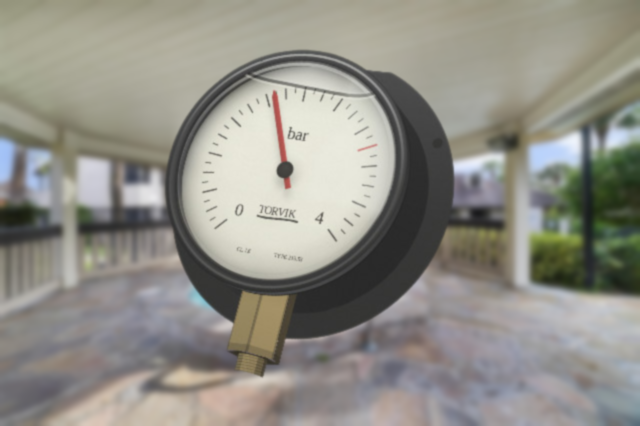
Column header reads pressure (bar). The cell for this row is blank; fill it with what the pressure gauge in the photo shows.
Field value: 1.7 bar
